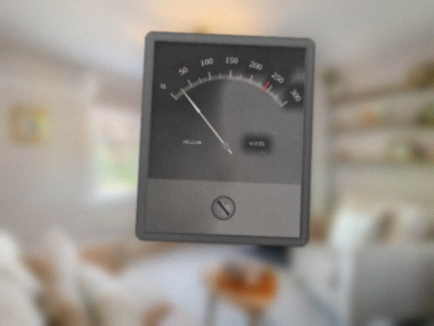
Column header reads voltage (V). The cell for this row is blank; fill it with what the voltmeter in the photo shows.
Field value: 25 V
